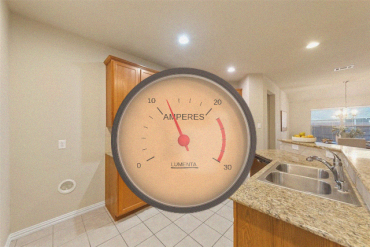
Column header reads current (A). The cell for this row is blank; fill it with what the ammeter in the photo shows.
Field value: 12 A
